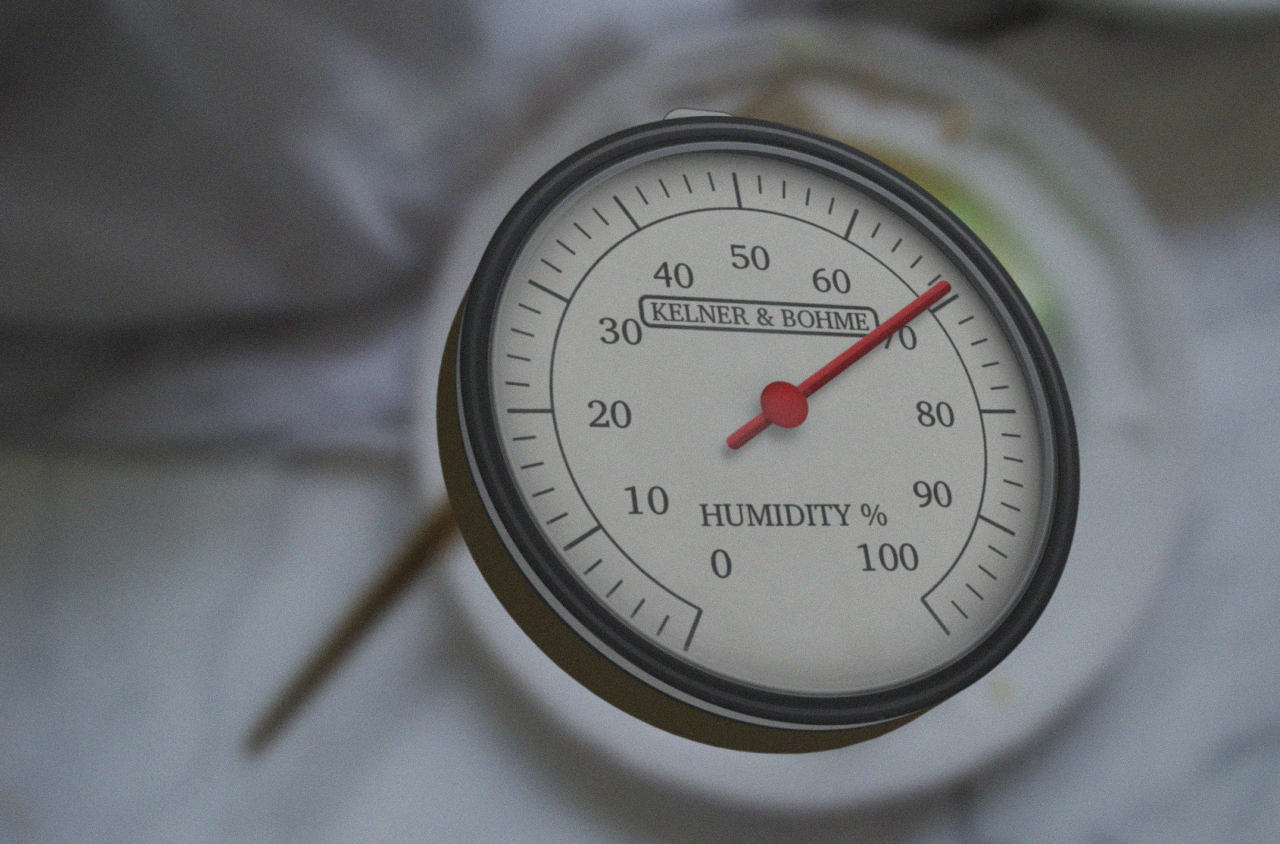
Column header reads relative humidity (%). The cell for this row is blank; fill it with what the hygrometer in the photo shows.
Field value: 69 %
